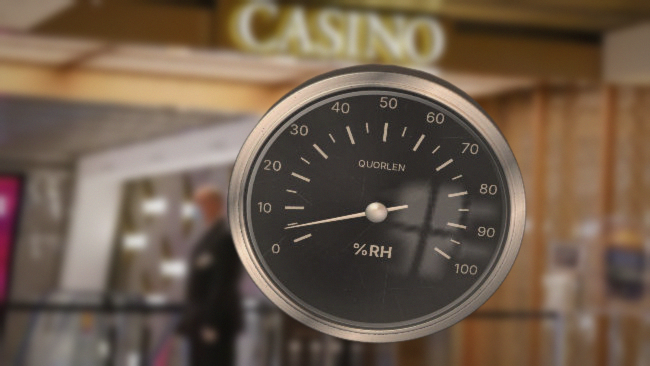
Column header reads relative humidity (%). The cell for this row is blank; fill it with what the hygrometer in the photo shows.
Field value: 5 %
